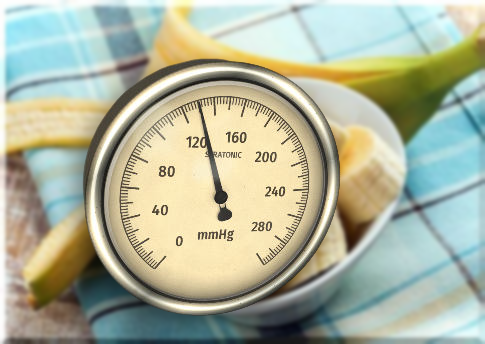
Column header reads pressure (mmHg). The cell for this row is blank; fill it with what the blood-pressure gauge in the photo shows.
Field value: 130 mmHg
